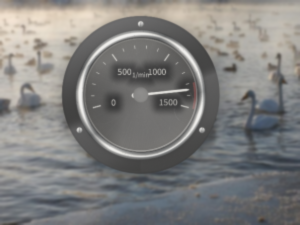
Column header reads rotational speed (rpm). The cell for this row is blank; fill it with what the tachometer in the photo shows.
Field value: 1350 rpm
